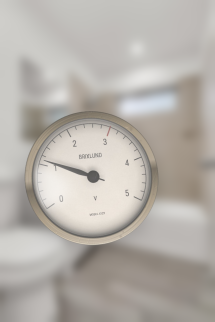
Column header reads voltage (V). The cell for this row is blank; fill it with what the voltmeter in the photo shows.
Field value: 1.1 V
